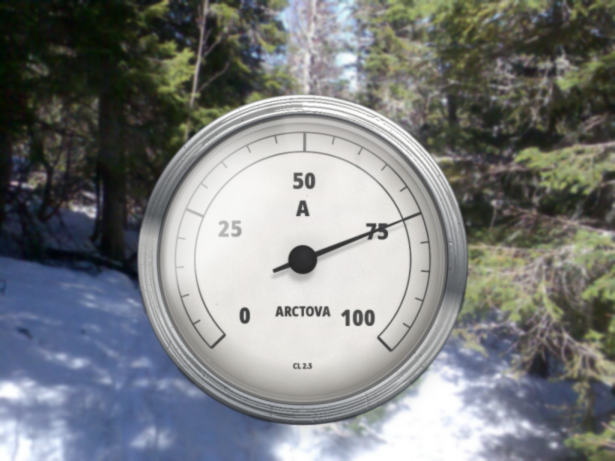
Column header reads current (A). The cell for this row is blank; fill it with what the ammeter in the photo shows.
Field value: 75 A
